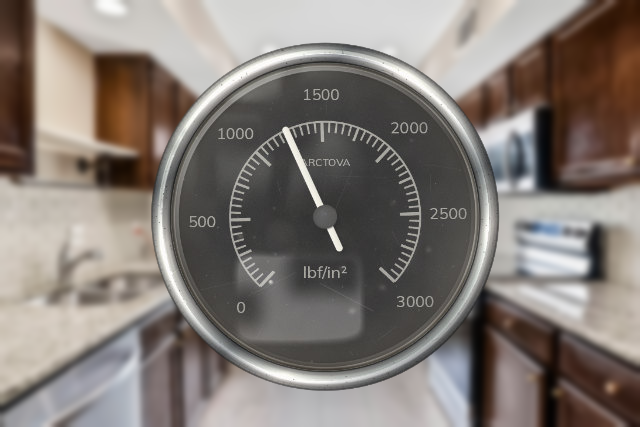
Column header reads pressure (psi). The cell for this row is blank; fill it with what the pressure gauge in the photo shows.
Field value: 1250 psi
